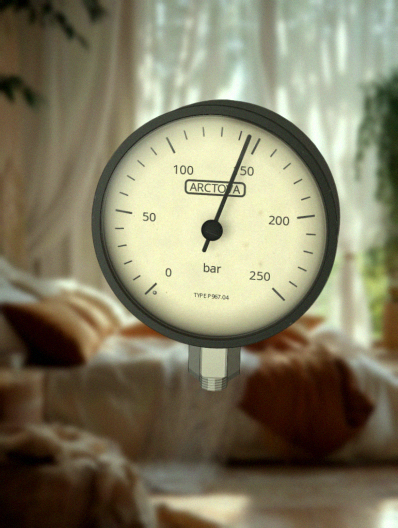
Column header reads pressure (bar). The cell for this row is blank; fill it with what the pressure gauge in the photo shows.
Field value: 145 bar
